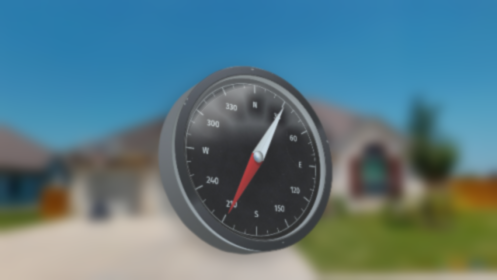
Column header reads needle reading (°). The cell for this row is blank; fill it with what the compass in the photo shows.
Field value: 210 °
